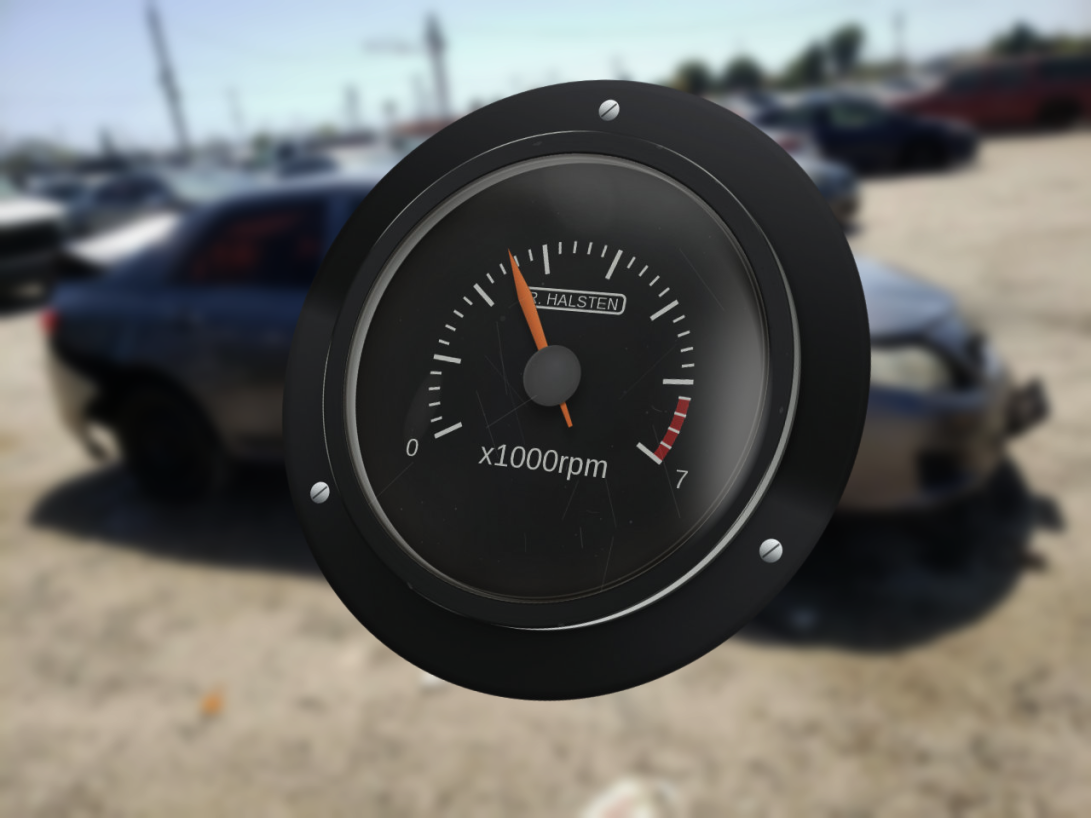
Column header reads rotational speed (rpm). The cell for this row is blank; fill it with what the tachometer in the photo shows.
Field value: 2600 rpm
